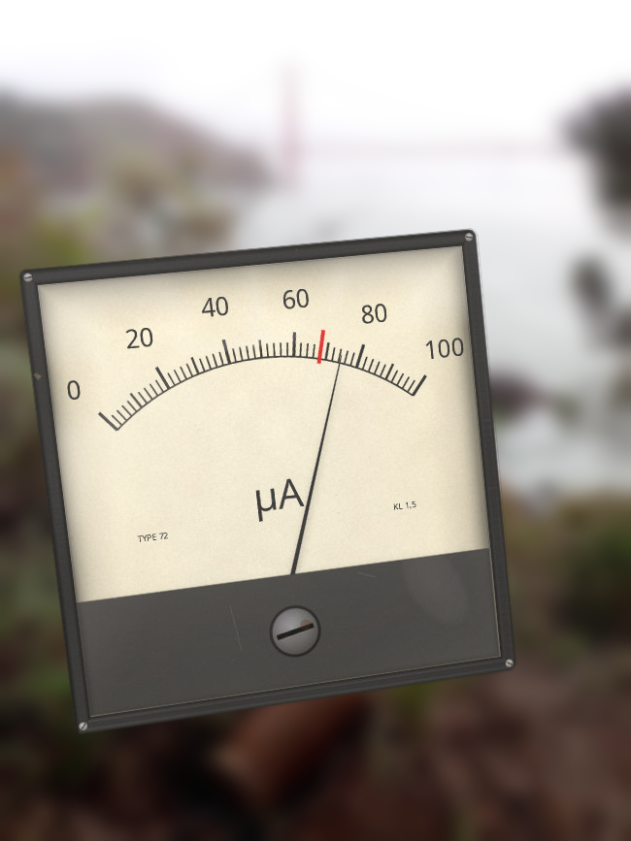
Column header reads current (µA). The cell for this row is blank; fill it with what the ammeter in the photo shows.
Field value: 74 µA
